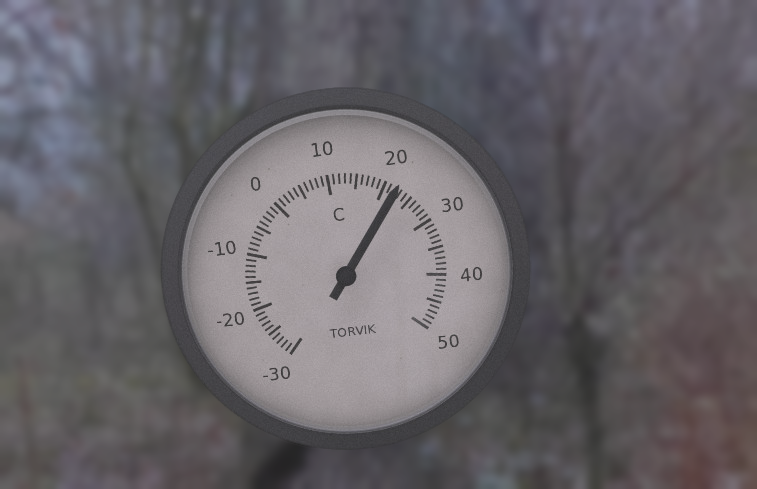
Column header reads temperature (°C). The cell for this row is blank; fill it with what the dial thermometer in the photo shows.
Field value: 22 °C
